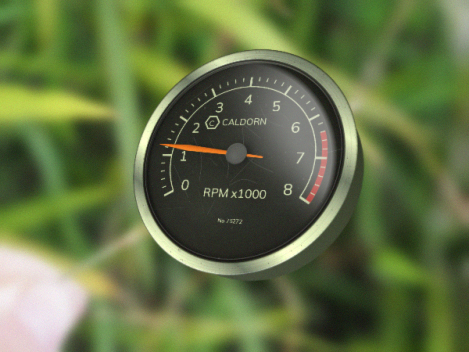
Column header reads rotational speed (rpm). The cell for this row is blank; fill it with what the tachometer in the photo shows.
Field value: 1200 rpm
